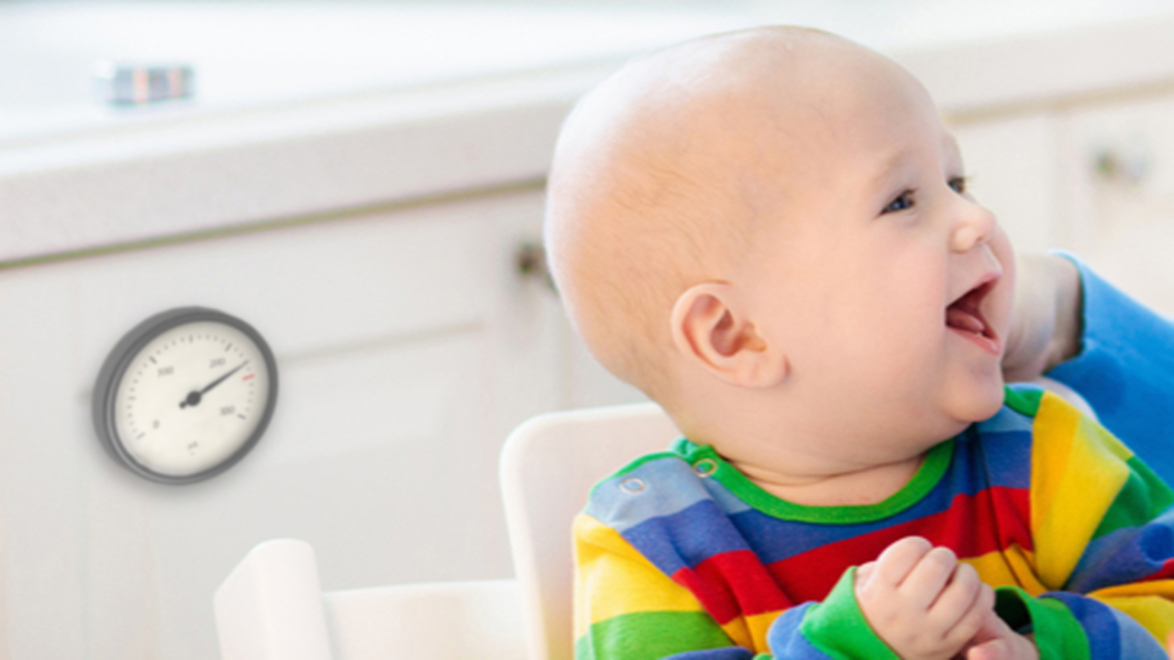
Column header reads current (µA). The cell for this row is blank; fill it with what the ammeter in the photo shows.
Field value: 230 µA
